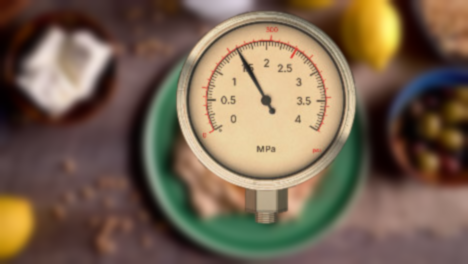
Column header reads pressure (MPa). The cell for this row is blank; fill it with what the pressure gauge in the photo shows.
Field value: 1.5 MPa
